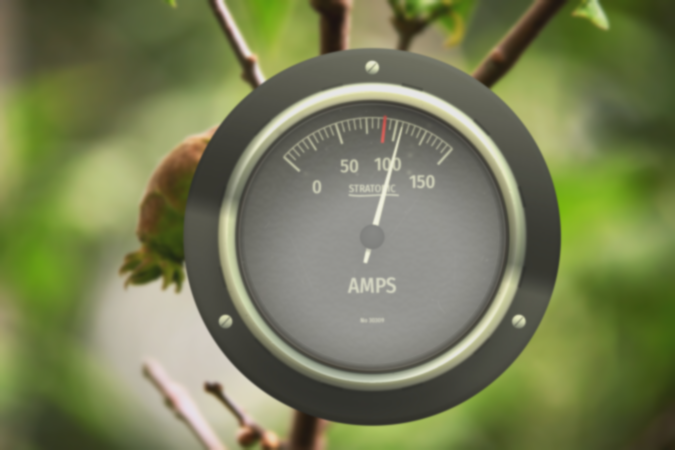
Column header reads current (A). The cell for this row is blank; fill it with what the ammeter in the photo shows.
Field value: 105 A
